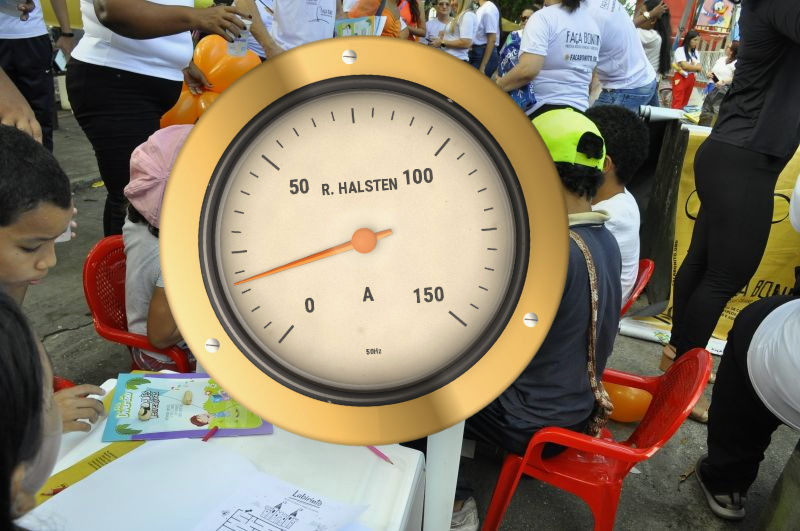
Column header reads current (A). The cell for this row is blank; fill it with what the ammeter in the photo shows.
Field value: 17.5 A
